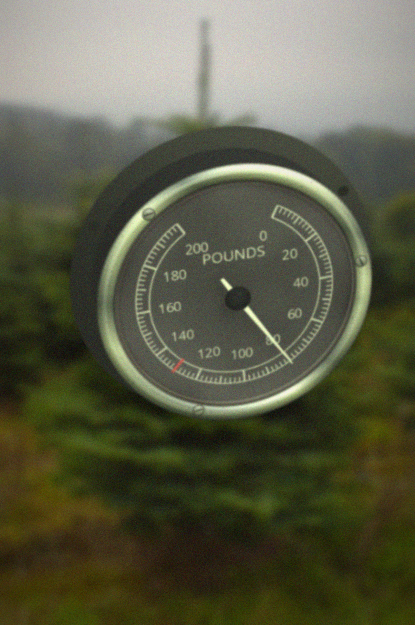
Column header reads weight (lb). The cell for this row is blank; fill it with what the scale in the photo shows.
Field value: 80 lb
